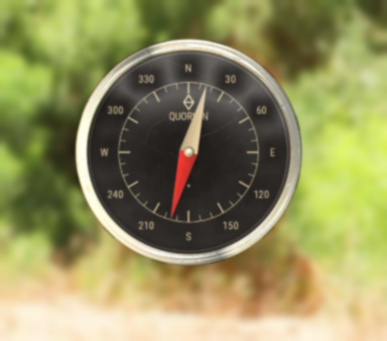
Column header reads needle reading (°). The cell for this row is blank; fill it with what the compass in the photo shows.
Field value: 195 °
